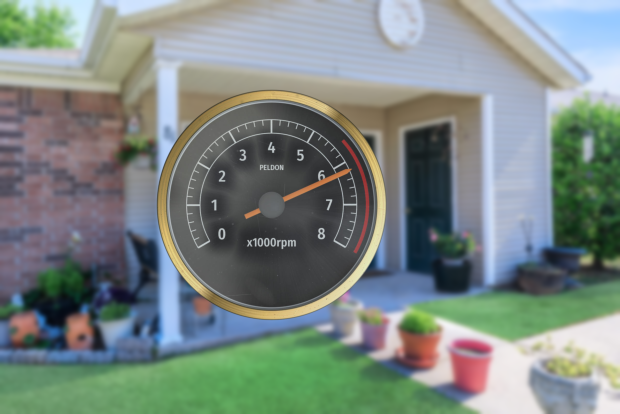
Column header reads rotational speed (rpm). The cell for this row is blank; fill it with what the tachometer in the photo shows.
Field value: 6200 rpm
